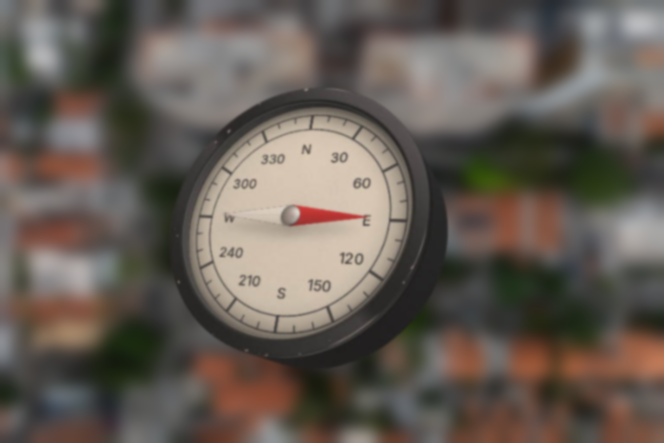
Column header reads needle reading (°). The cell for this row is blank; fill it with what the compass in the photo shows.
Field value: 90 °
